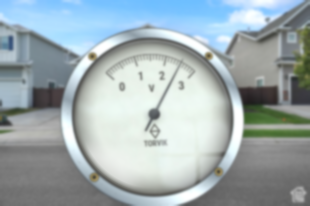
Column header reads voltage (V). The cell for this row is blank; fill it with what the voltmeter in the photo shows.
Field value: 2.5 V
